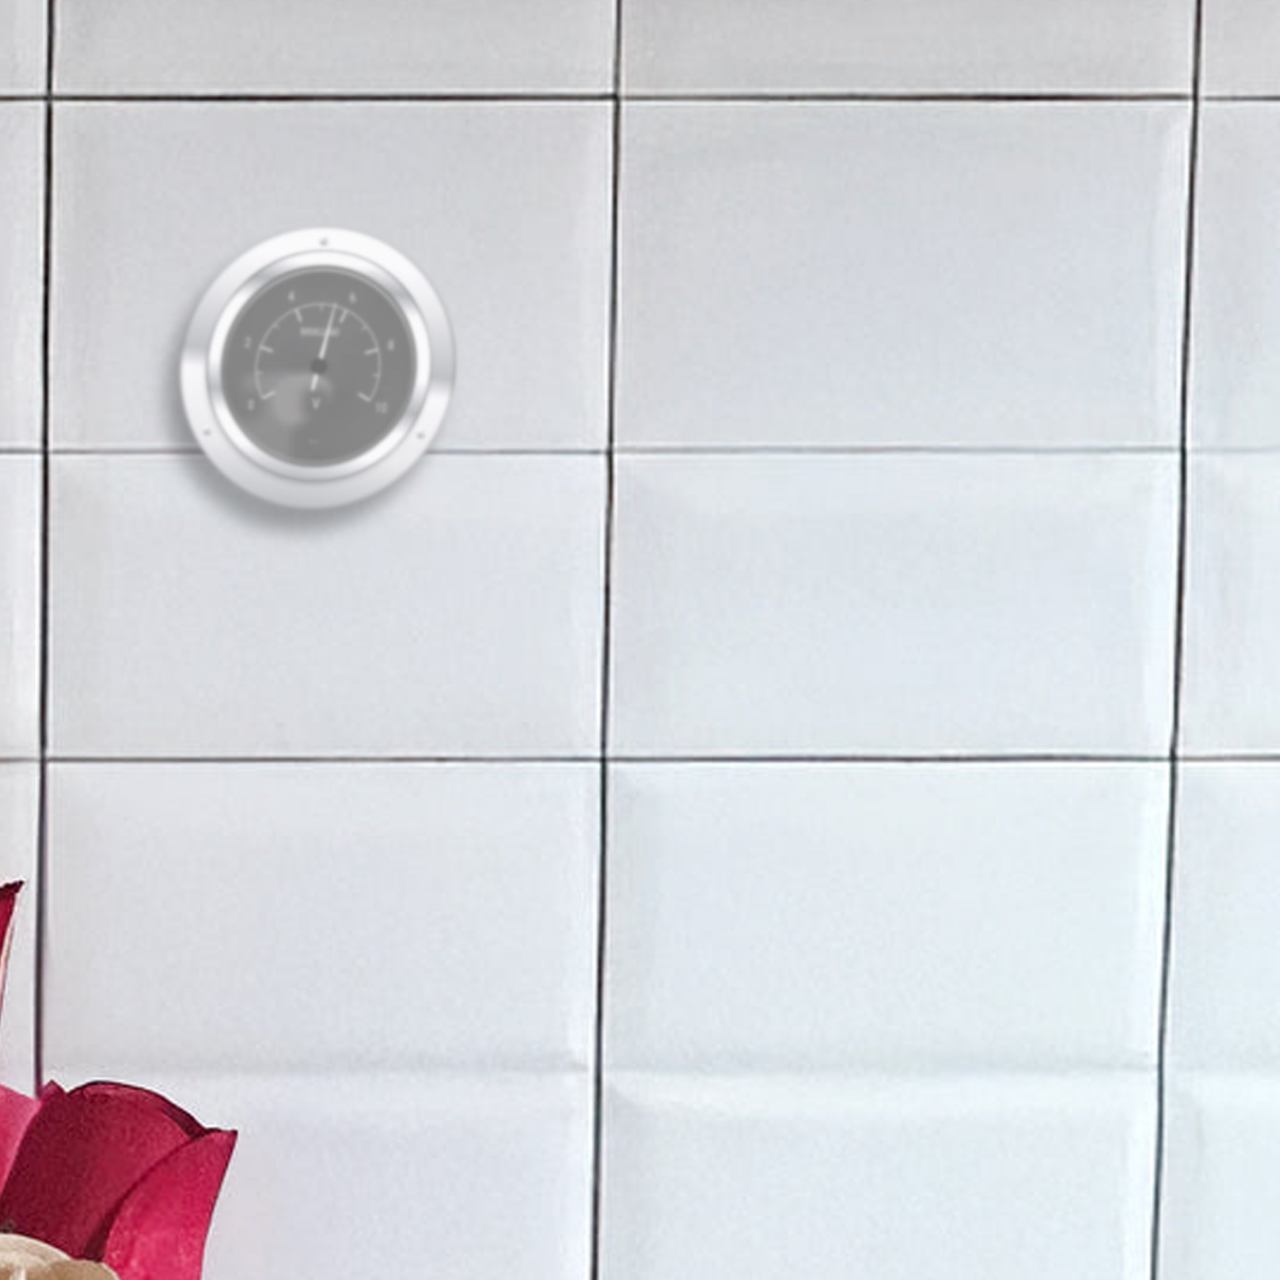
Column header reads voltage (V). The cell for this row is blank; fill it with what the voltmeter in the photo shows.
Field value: 5.5 V
